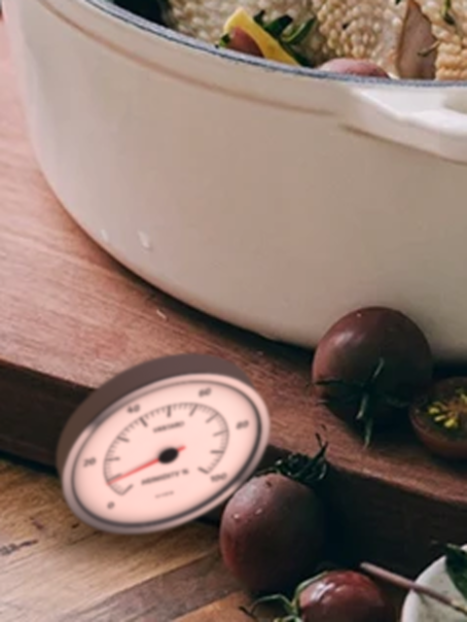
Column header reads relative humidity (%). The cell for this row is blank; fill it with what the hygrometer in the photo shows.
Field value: 10 %
